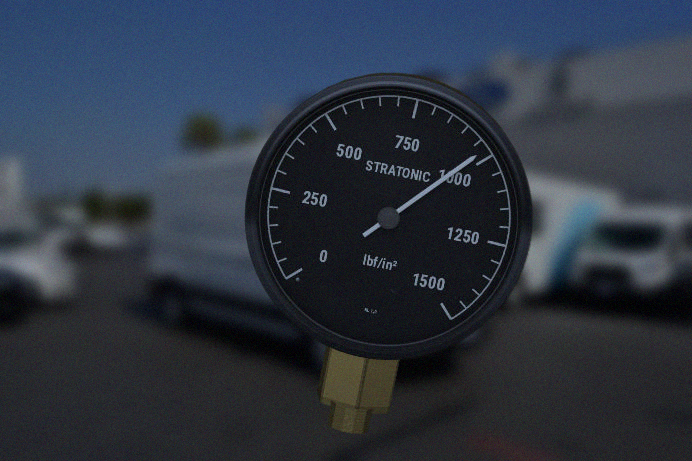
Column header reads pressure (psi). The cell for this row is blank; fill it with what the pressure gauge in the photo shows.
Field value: 975 psi
